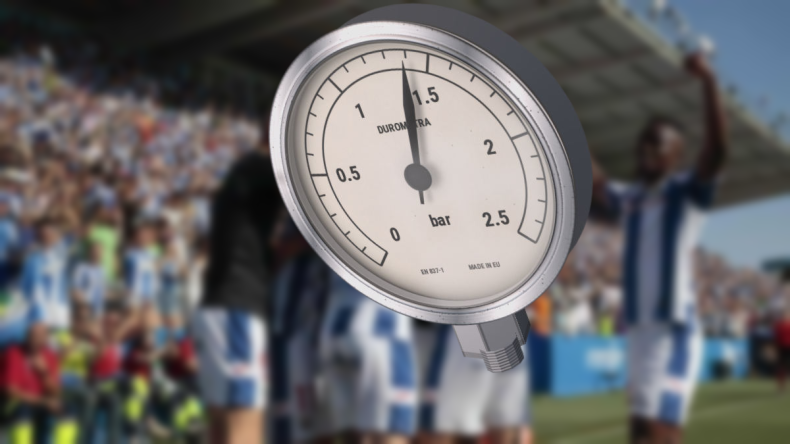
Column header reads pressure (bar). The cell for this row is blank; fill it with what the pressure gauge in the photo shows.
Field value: 1.4 bar
